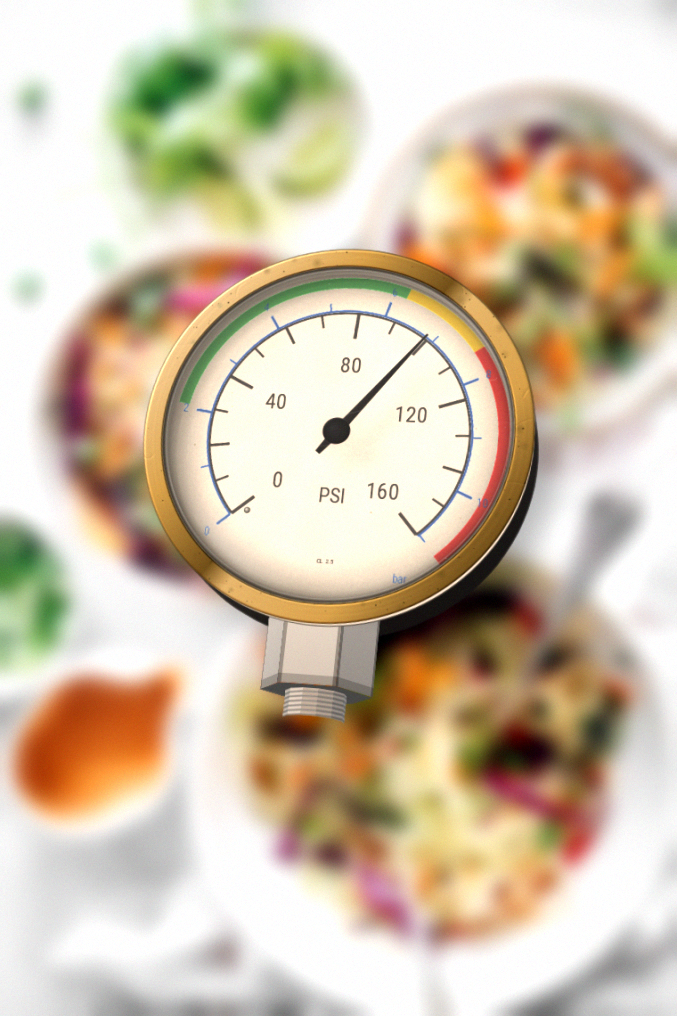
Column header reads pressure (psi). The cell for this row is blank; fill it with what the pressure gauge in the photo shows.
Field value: 100 psi
